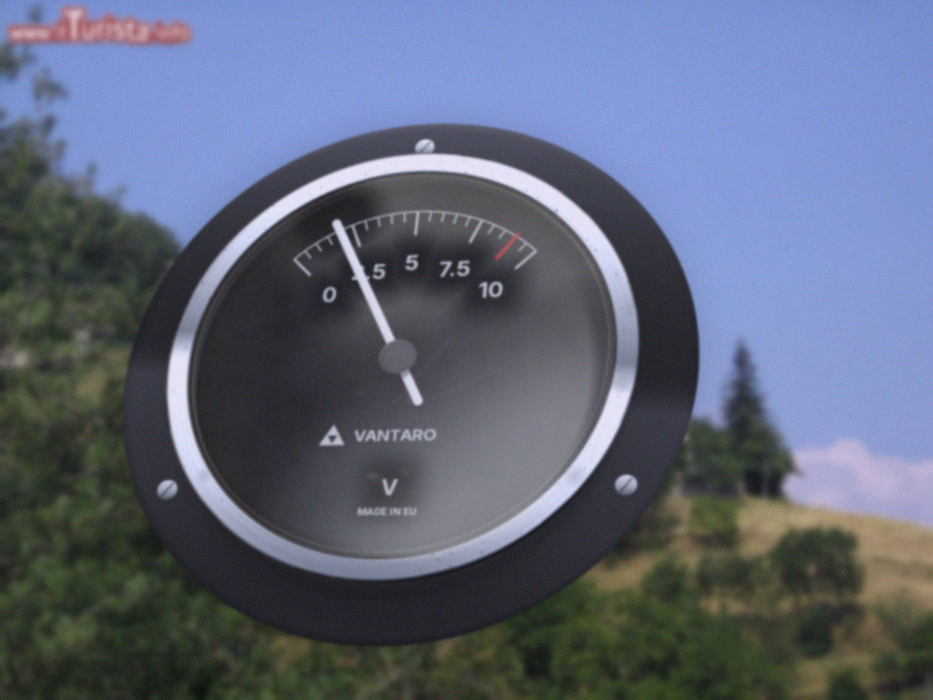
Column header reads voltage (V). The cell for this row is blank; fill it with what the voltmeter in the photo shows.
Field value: 2 V
